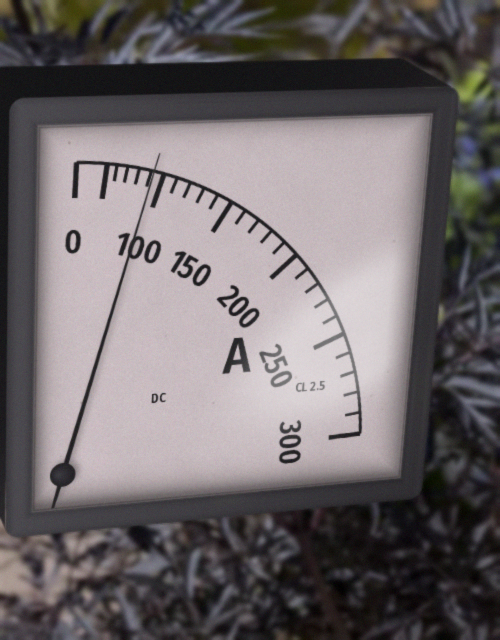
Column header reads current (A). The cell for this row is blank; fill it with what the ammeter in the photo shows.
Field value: 90 A
